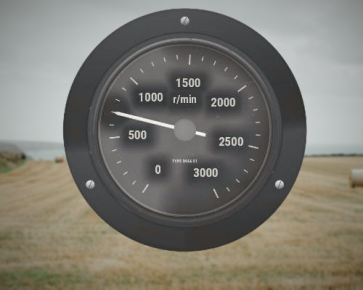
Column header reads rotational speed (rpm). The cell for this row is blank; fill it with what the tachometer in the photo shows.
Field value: 700 rpm
